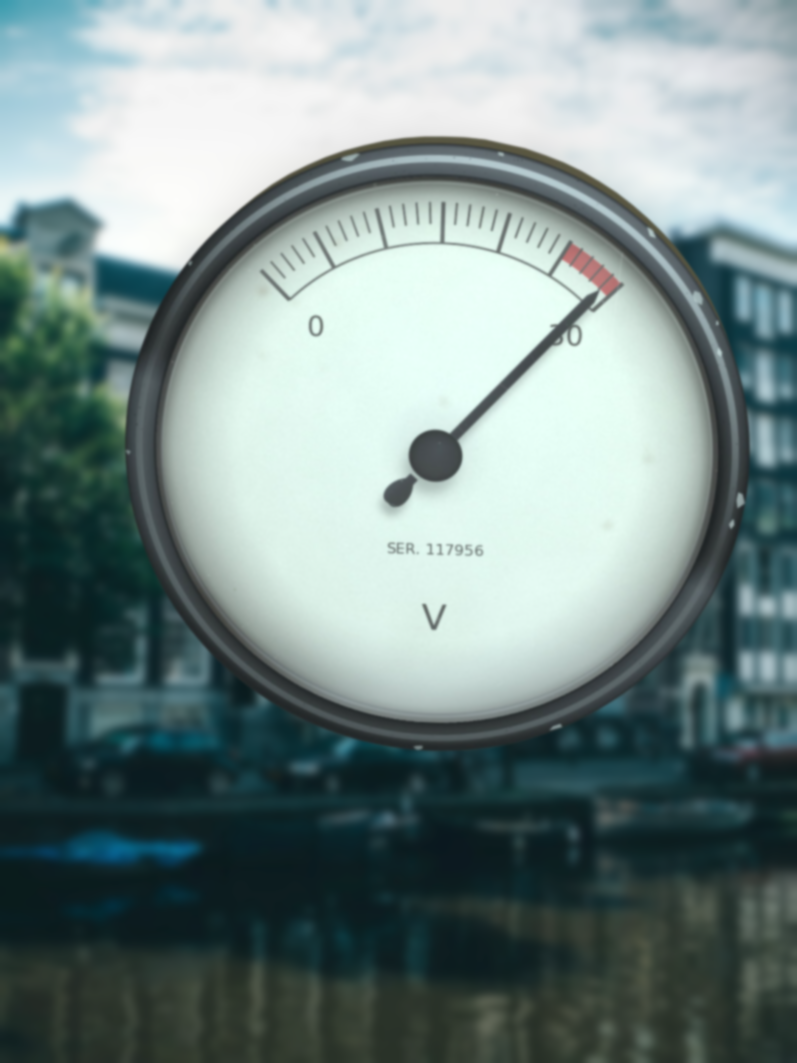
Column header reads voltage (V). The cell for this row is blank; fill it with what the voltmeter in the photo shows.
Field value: 29 V
